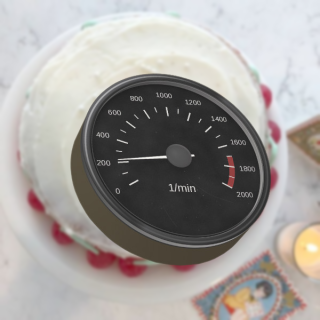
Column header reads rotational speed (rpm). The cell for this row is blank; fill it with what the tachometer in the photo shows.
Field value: 200 rpm
